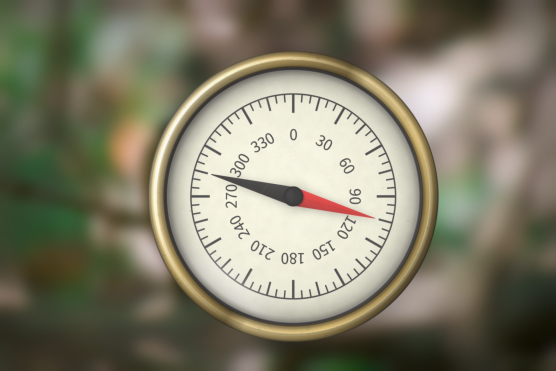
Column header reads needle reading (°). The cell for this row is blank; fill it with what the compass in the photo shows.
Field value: 105 °
